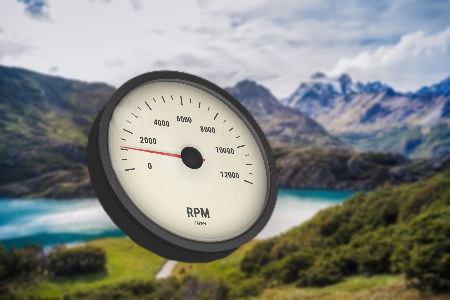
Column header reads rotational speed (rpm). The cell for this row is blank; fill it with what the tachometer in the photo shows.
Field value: 1000 rpm
